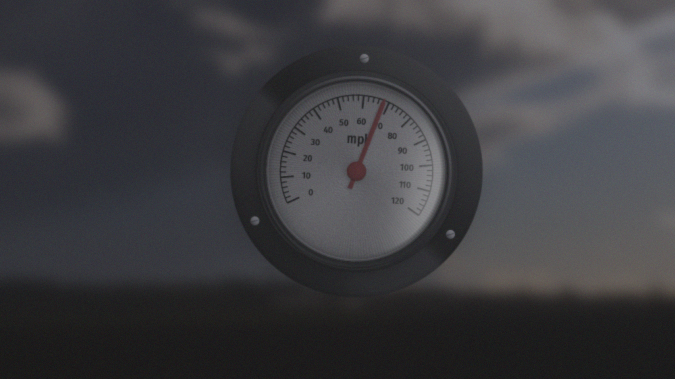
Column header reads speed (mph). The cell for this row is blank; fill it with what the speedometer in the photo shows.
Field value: 68 mph
